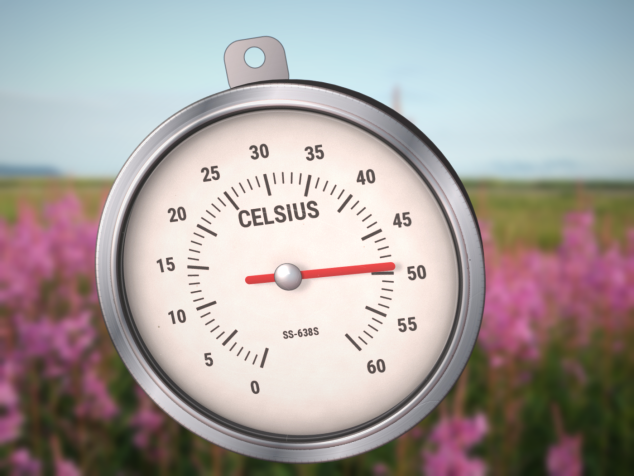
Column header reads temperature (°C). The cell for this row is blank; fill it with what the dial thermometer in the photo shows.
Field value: 49 °C
